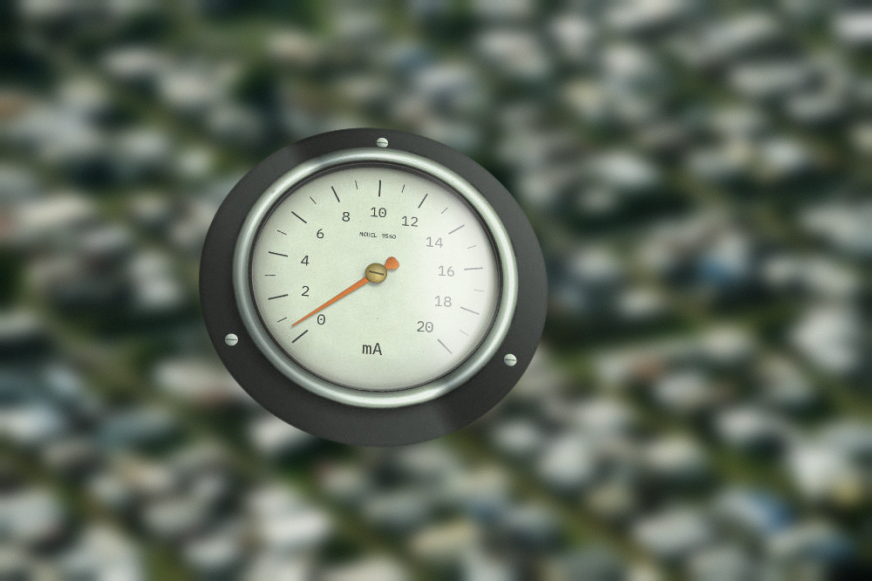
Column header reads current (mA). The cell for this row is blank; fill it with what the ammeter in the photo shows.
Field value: 0.5 mA
